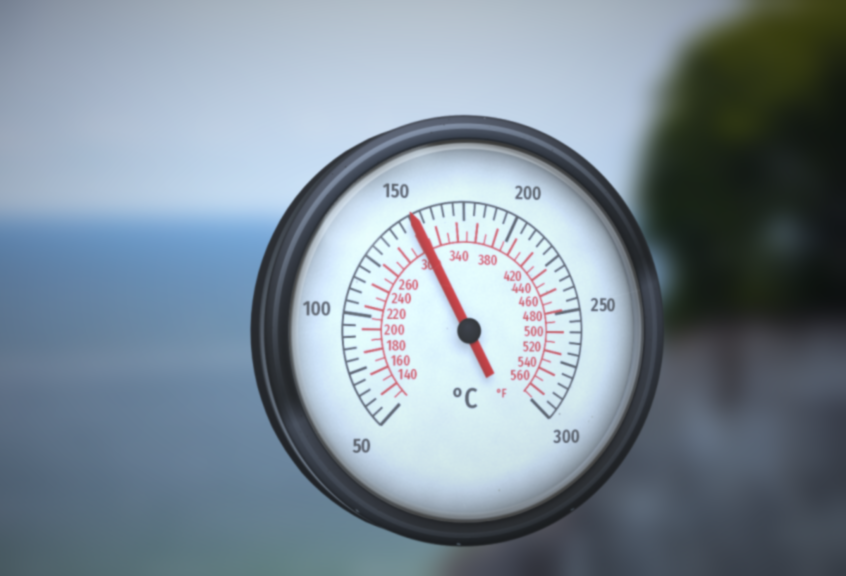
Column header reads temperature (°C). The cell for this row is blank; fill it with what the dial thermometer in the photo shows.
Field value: 150 °C
